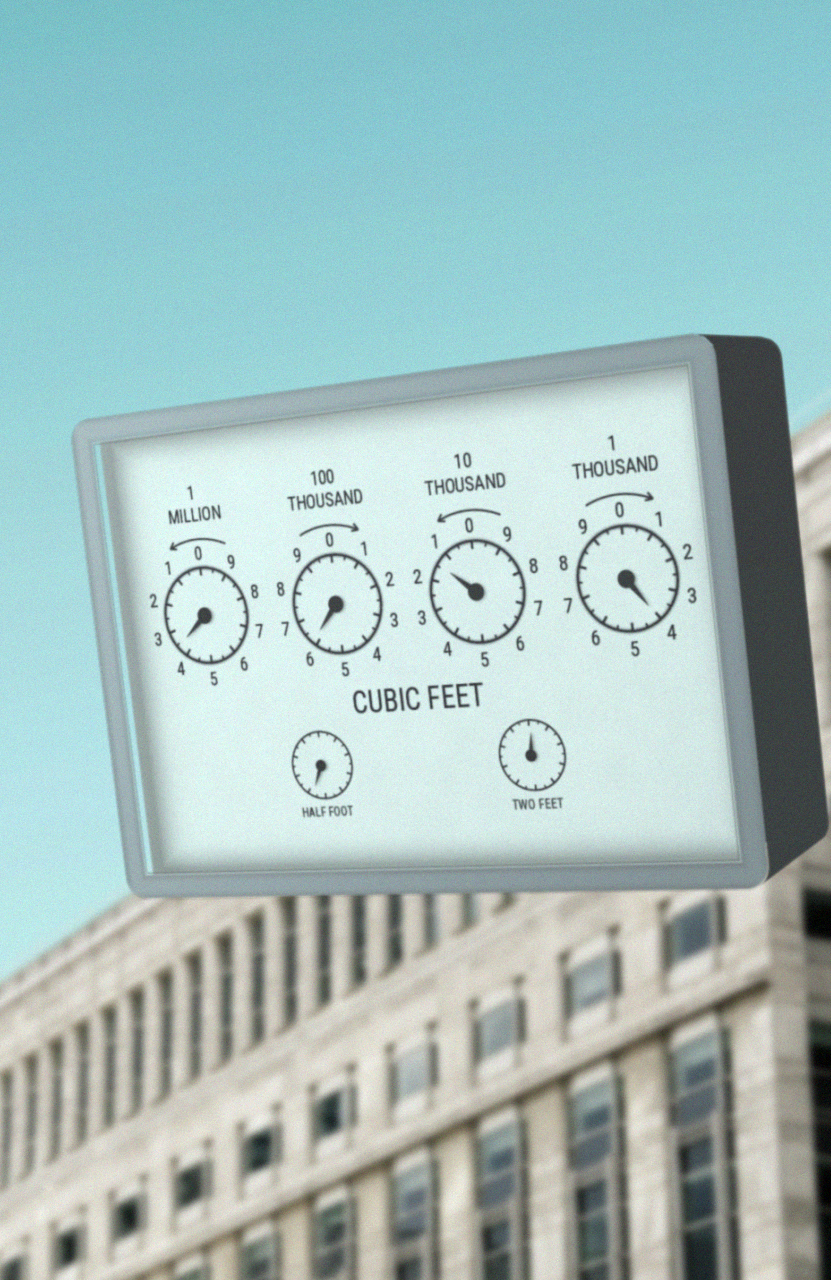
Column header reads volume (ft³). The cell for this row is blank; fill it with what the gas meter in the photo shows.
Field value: 361400 ft³
